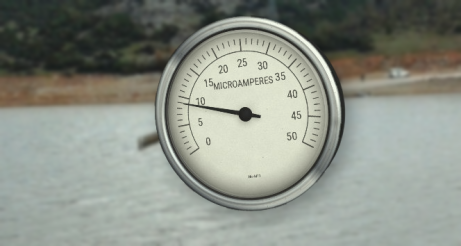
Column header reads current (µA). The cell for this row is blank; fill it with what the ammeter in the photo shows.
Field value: 9 µA
